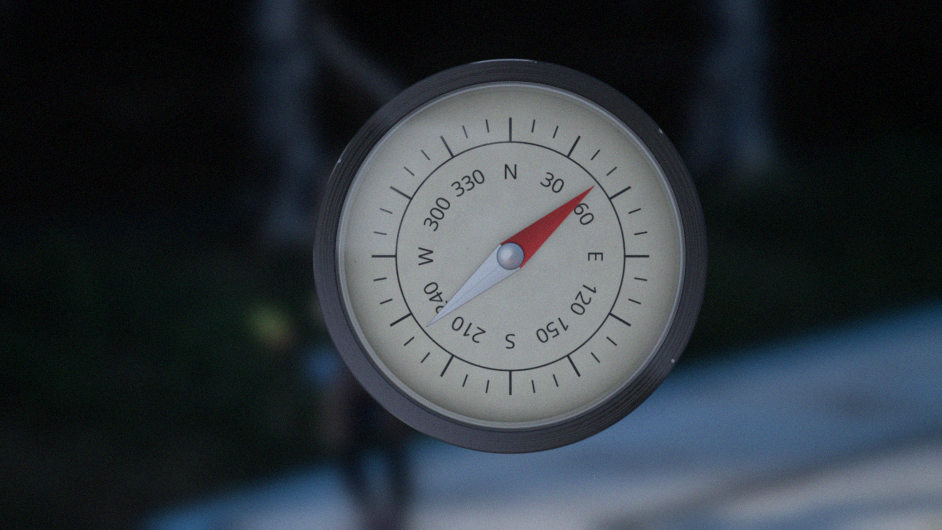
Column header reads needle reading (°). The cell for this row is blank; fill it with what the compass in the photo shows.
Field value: 50 °
